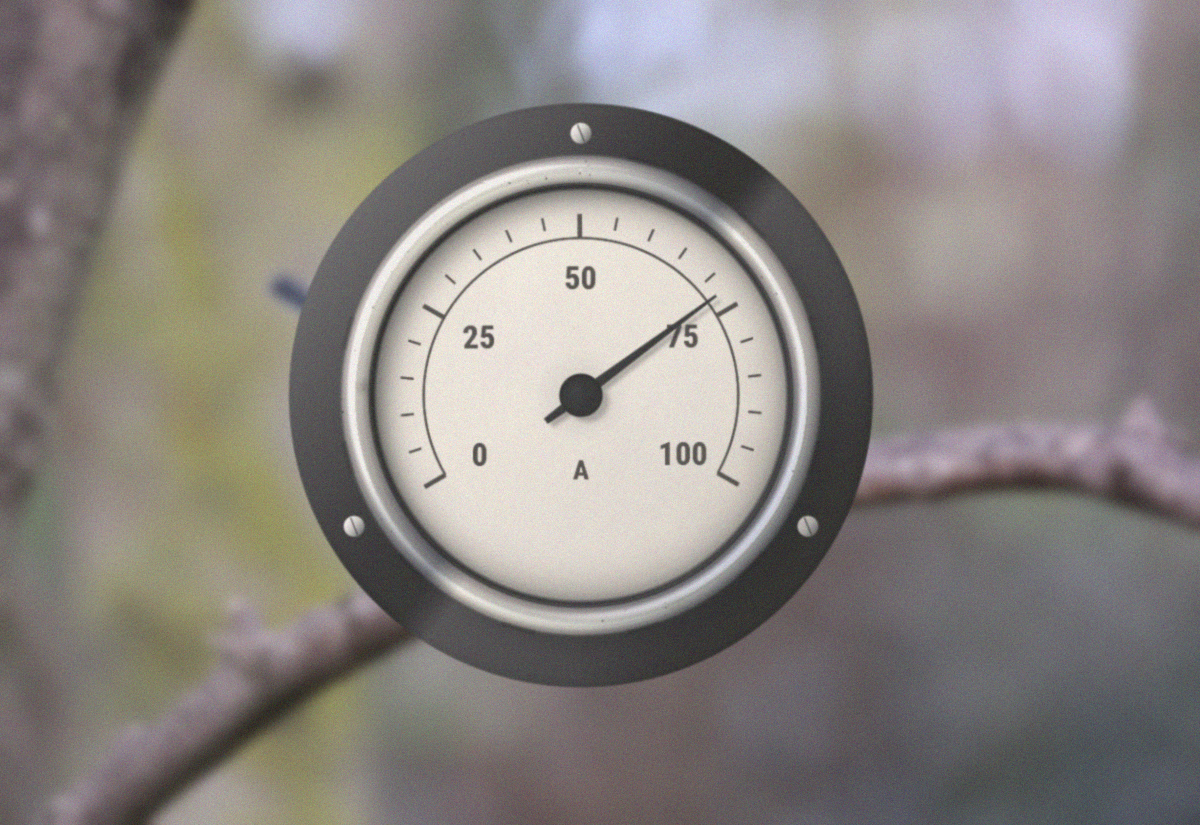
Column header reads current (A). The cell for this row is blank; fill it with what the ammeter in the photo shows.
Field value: 72.5 A
